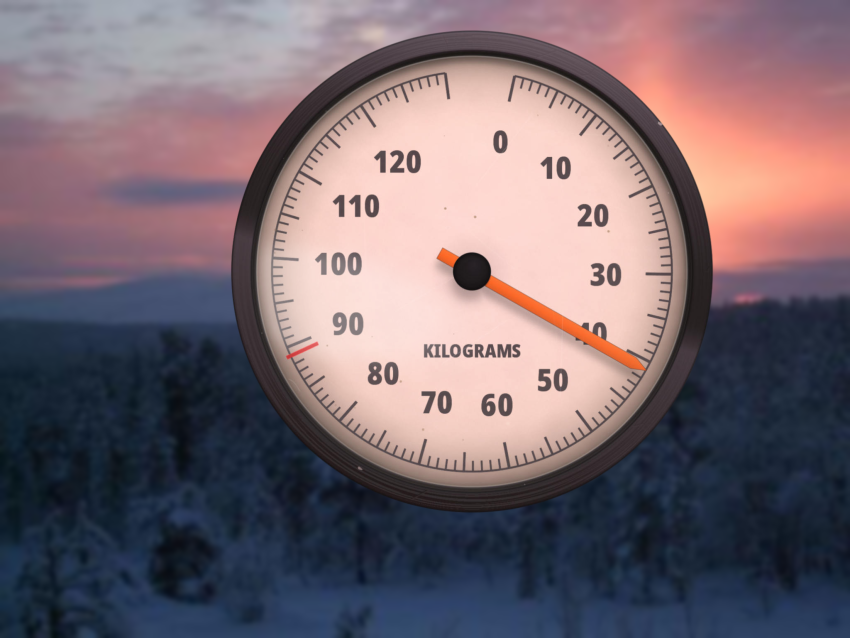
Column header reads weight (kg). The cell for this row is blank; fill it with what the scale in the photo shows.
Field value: 41 kg
